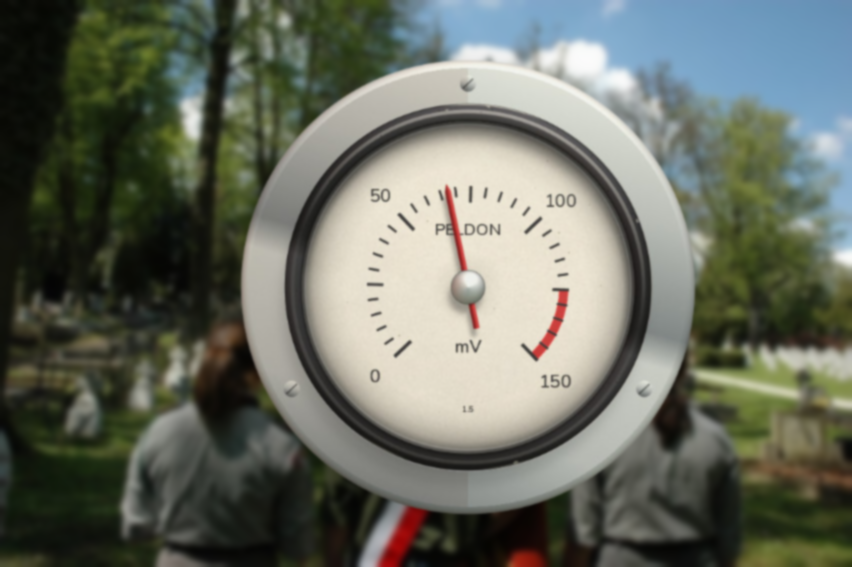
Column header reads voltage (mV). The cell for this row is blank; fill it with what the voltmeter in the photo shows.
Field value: 67.5 mV
